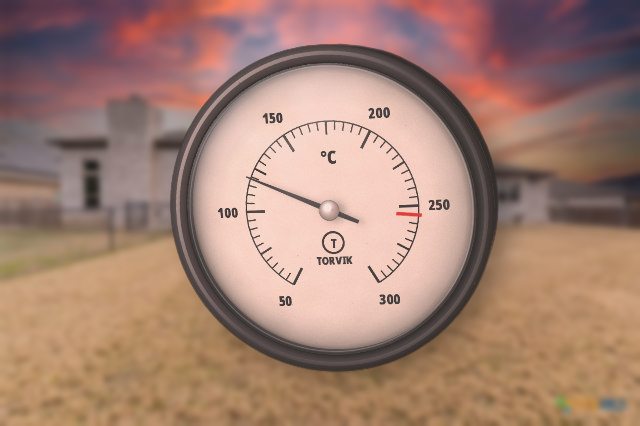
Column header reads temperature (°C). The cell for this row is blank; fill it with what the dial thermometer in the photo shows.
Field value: 120 °C
